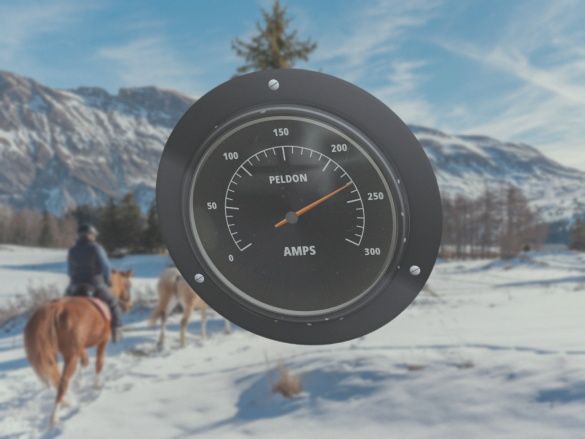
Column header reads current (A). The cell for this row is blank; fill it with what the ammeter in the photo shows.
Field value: 230 A
